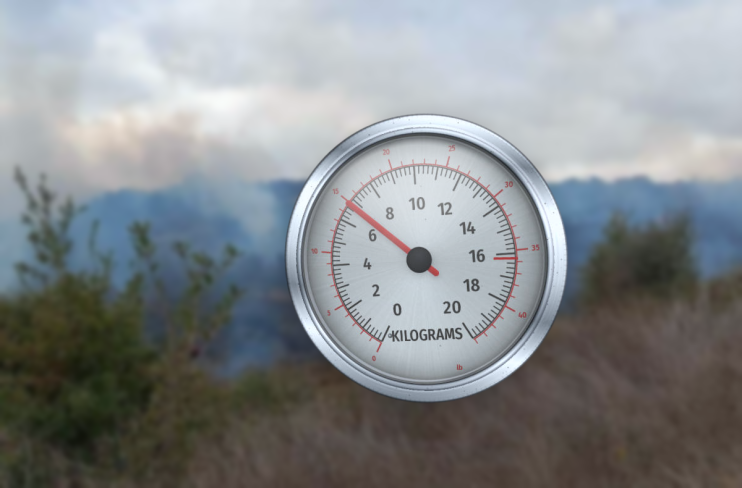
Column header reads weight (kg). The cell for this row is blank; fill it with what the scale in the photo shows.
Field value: 6.8 kg
